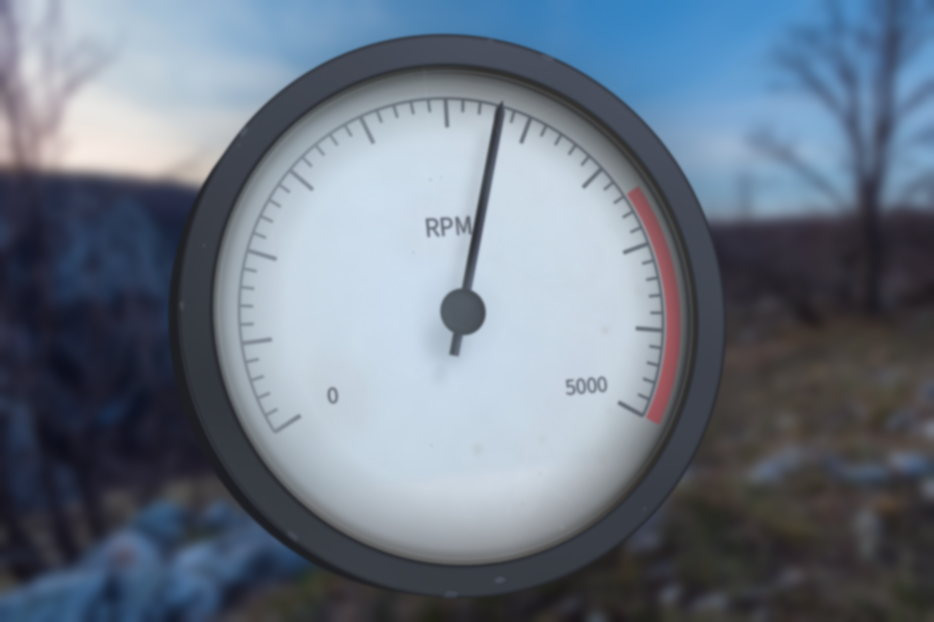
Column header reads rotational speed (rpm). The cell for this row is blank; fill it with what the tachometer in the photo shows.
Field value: 2800 rpm
